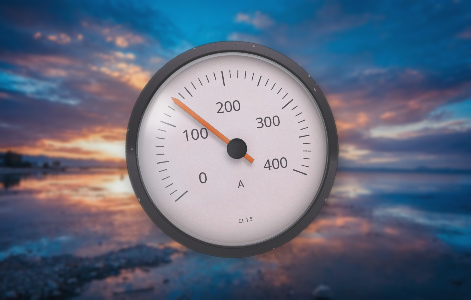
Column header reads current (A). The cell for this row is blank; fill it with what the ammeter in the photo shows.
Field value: 130 A
